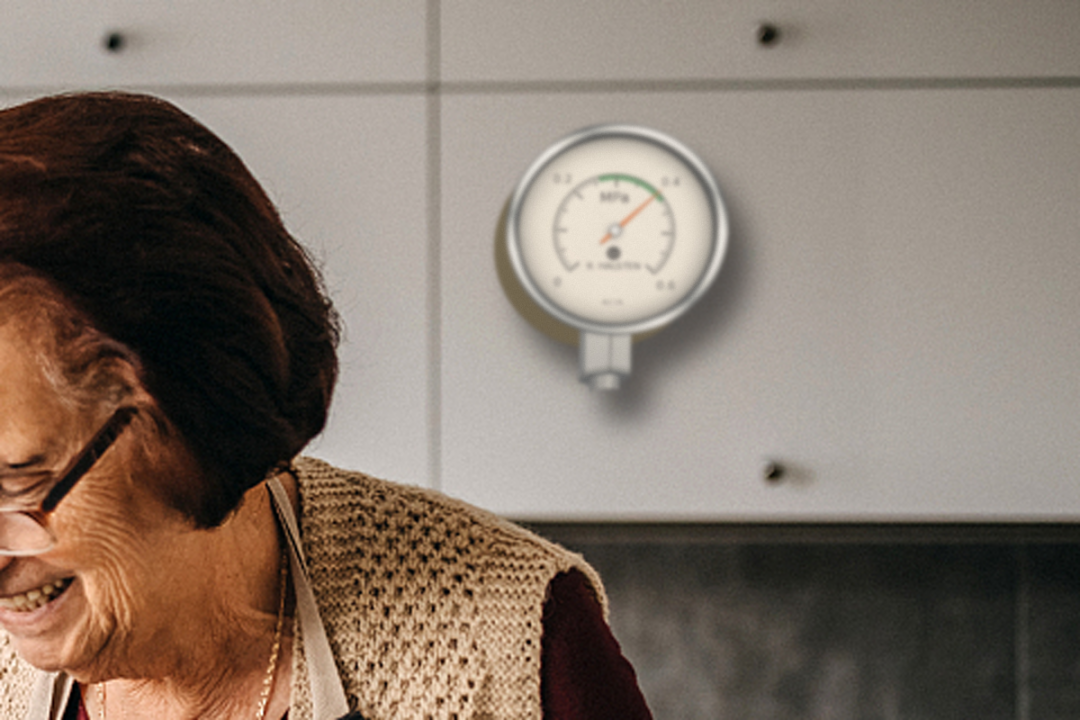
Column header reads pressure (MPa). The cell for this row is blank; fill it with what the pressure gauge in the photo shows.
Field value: 0.4 MPa
